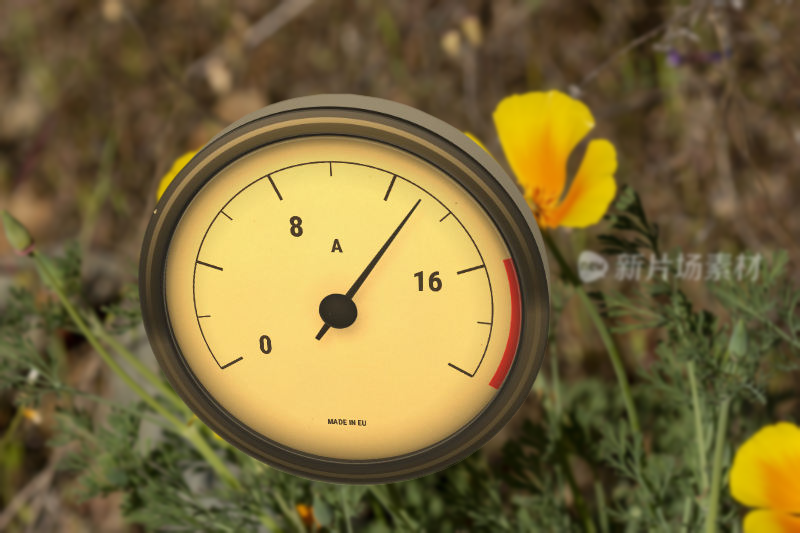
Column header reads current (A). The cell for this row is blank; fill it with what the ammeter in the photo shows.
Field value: 13 A
